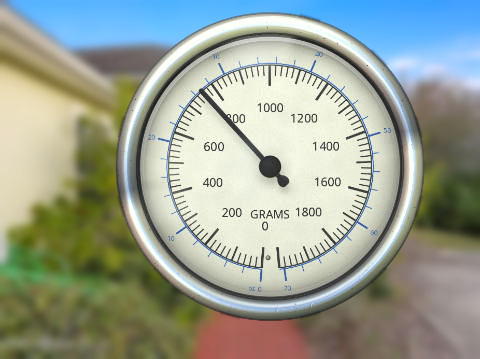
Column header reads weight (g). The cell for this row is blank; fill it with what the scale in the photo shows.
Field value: 760 g
